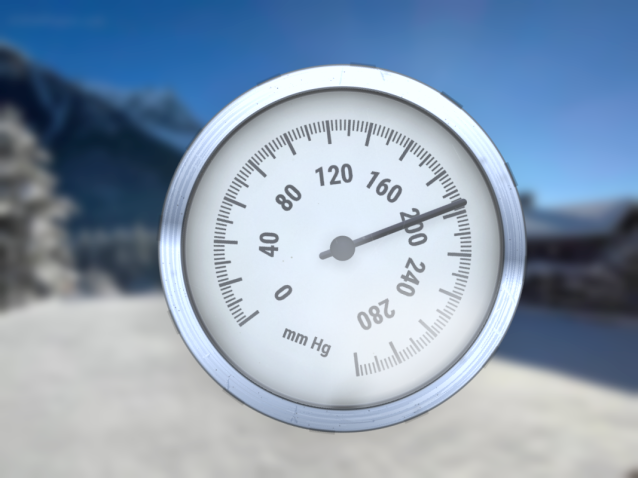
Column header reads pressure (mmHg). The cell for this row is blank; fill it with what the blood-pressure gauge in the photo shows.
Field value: 196 mmHg
